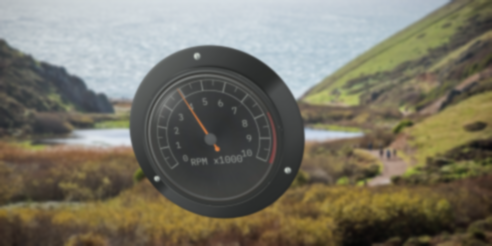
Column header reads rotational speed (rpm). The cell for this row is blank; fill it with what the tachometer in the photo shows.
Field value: 4000 rpm
